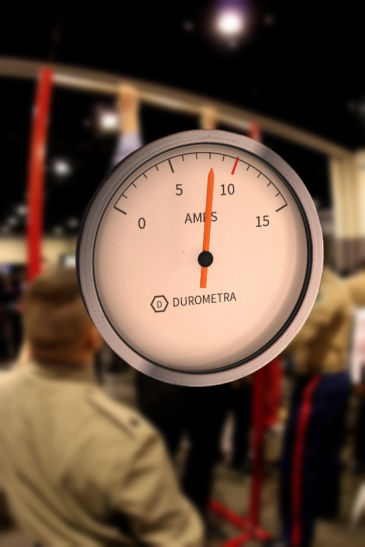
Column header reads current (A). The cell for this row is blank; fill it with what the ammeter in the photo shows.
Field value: 8 A
